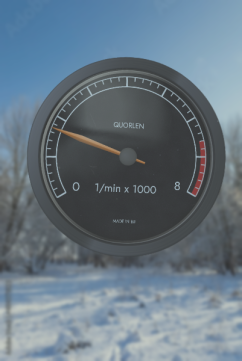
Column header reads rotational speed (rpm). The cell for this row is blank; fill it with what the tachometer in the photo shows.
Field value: 1700 rpm
